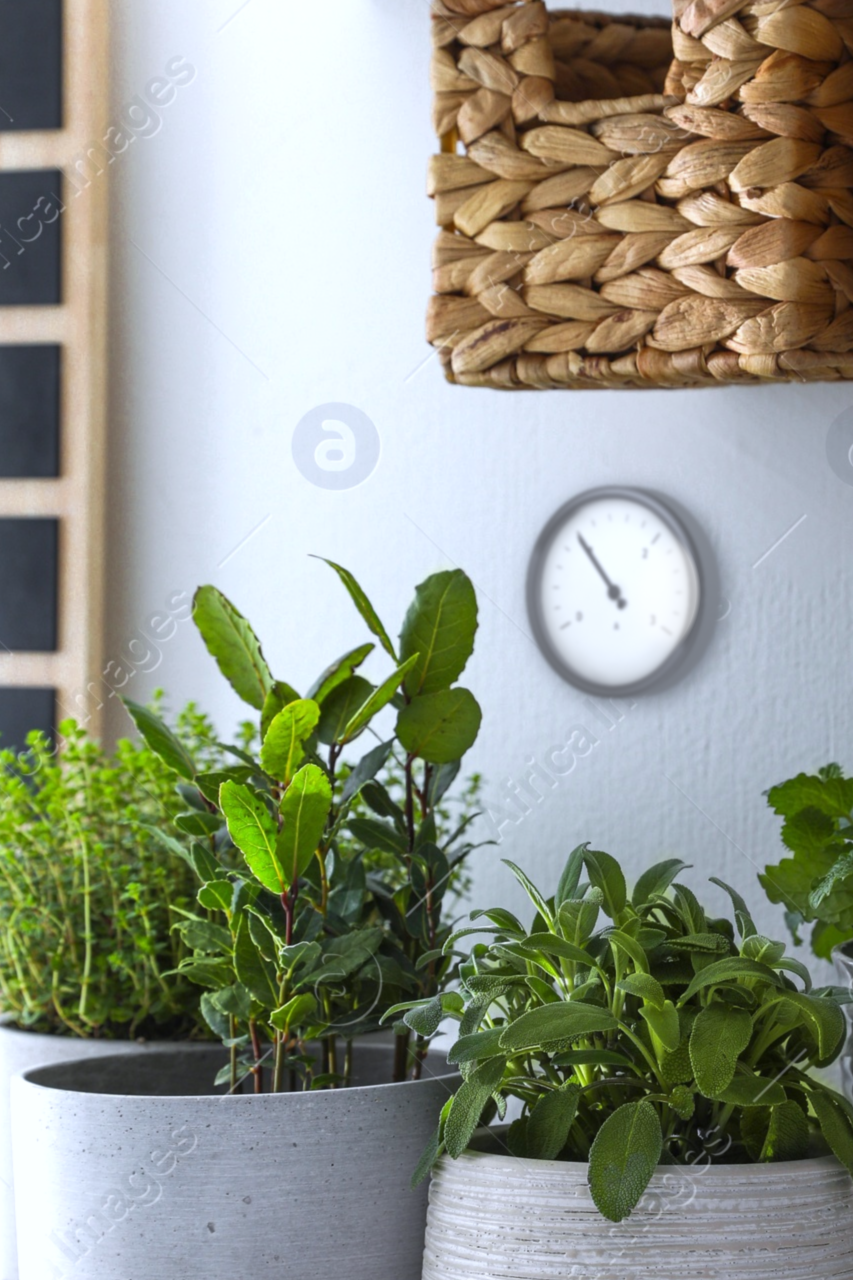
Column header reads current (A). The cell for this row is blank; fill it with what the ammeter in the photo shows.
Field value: 1 A
